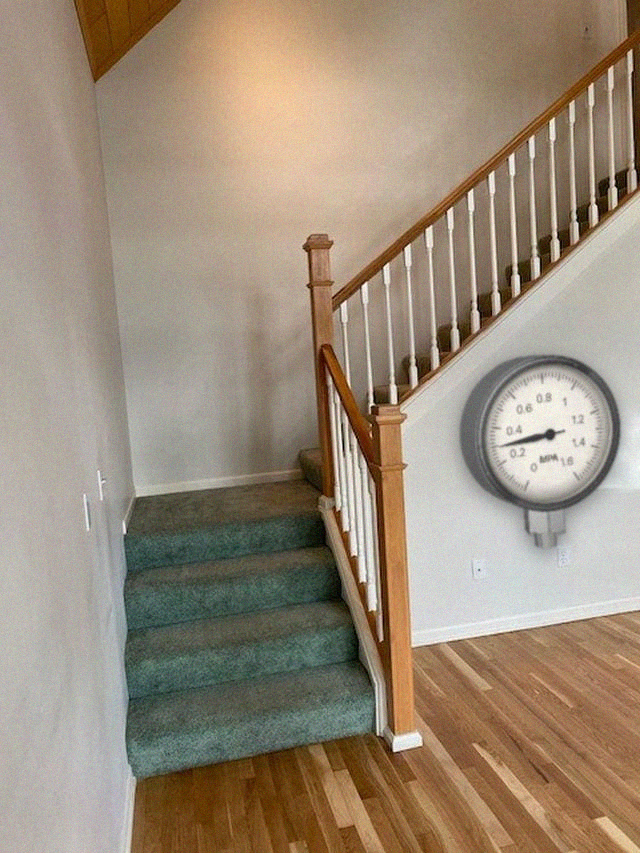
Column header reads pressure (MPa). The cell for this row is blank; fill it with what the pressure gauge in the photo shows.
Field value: 0.3 MPa
